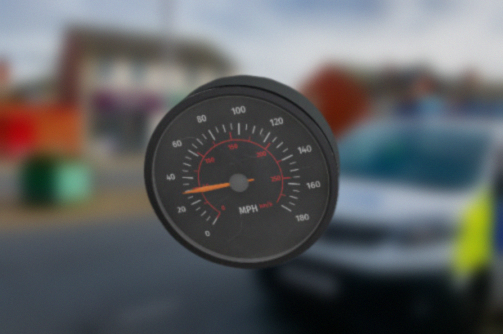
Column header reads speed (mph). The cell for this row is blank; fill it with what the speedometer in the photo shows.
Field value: 30 mph
